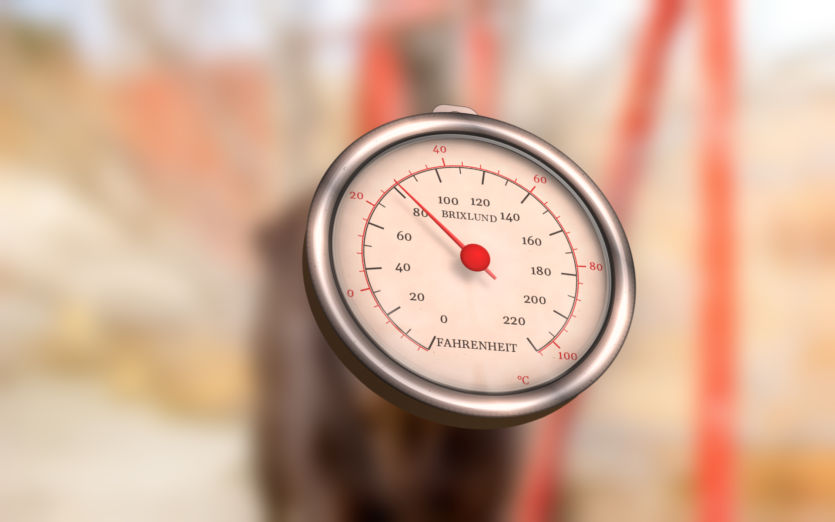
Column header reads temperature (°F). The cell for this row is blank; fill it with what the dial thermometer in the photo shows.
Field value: 80 °F
